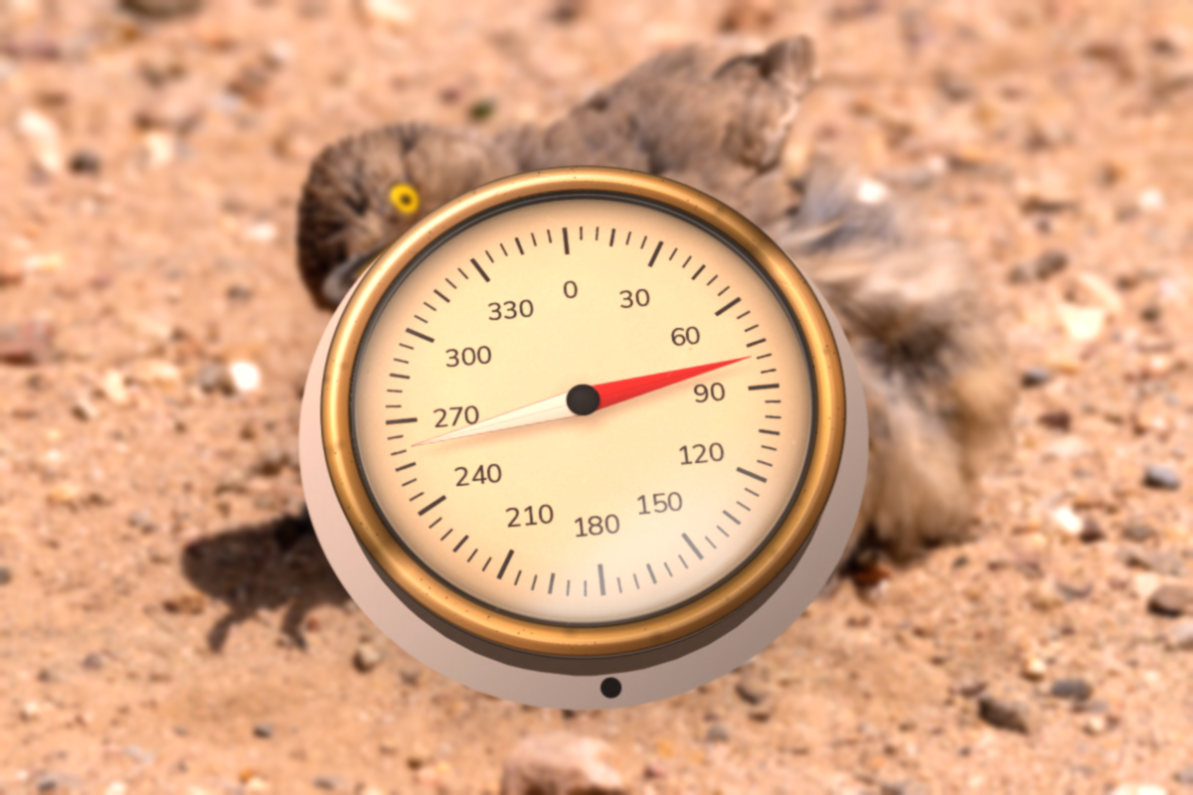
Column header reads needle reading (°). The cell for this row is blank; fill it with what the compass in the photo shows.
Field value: 80 °
